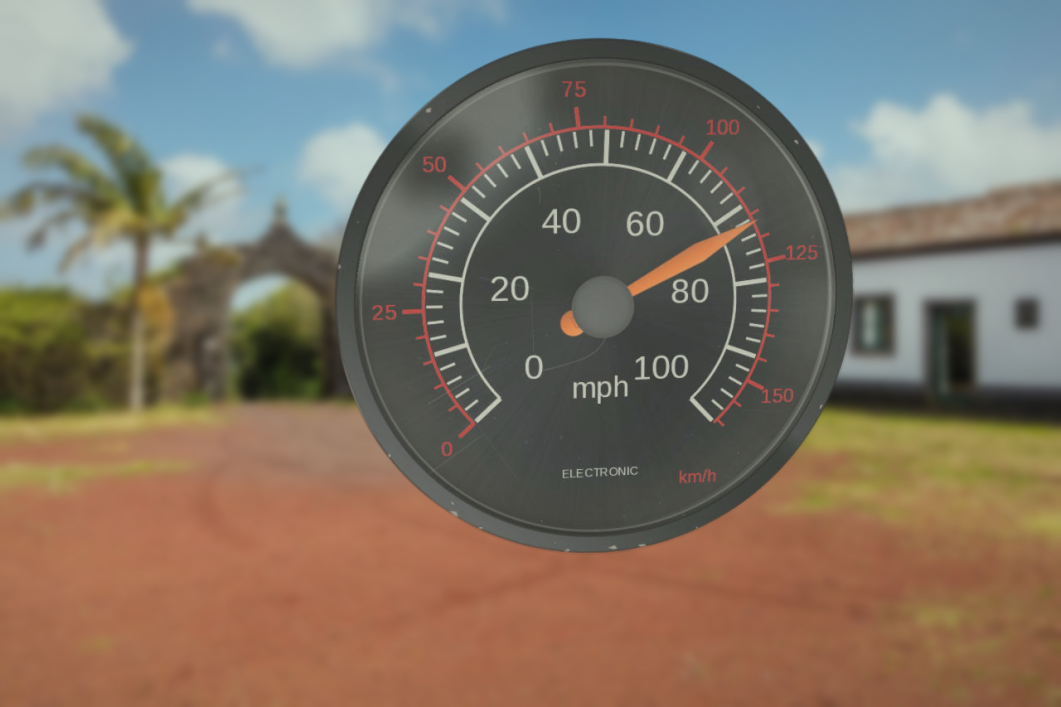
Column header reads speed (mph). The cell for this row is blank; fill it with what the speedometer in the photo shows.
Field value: 72 mph
